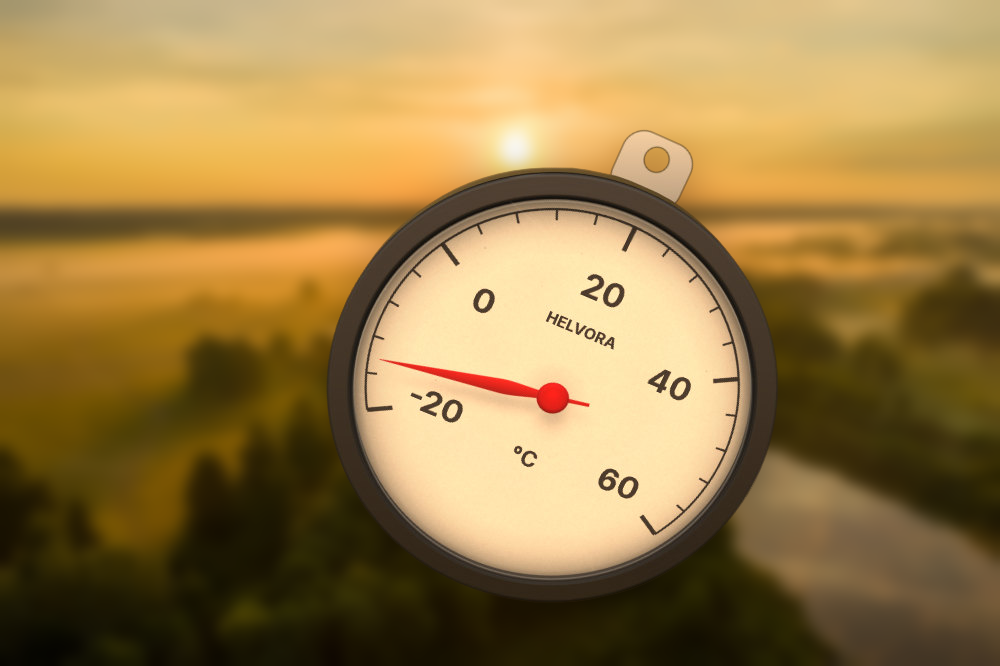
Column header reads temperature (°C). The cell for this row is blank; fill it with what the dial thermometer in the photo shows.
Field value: -14 °C
